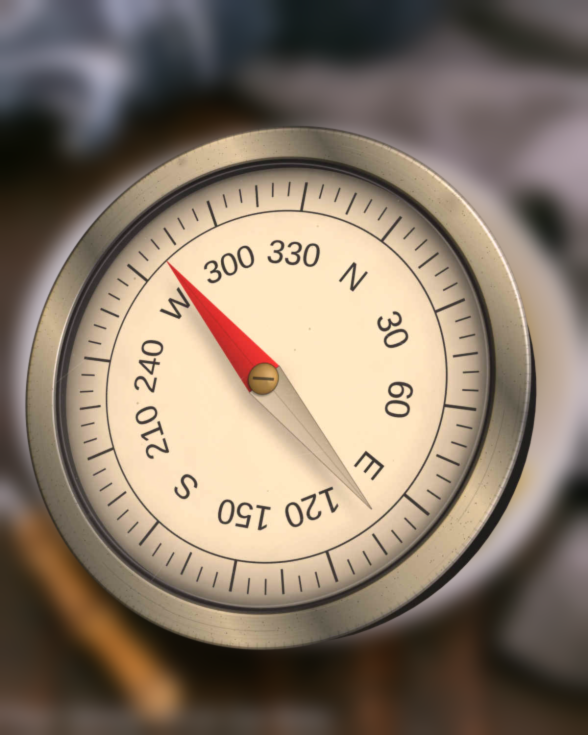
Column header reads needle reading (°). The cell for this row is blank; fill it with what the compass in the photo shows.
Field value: 280 °
